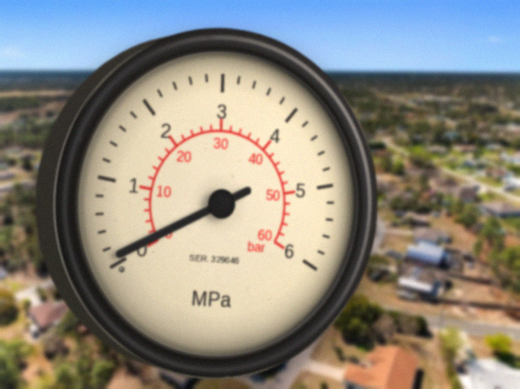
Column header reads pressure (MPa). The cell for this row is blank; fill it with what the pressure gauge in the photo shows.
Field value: 0.1 MPa
